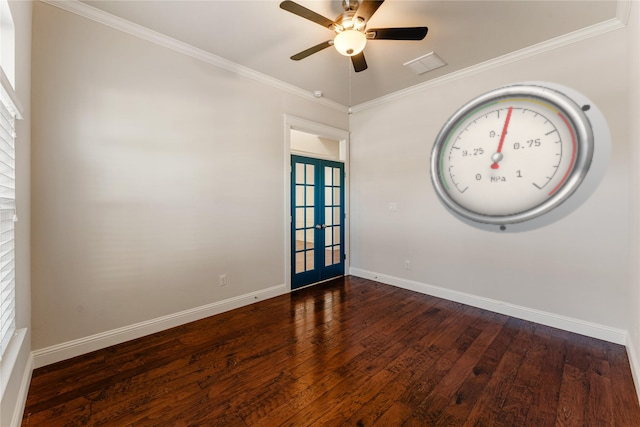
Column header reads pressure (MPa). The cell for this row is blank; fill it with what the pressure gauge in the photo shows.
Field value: 0.55 MPa
